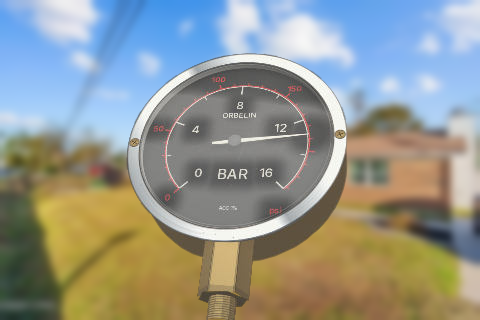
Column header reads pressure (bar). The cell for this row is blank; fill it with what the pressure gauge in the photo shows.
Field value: 13 bar
